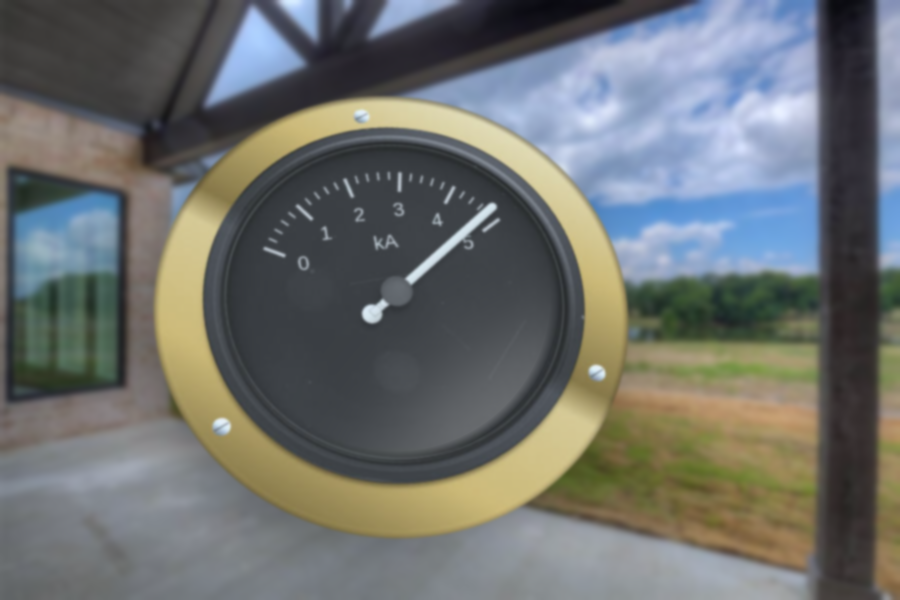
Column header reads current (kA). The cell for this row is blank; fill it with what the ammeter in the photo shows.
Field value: 4.8 kA
